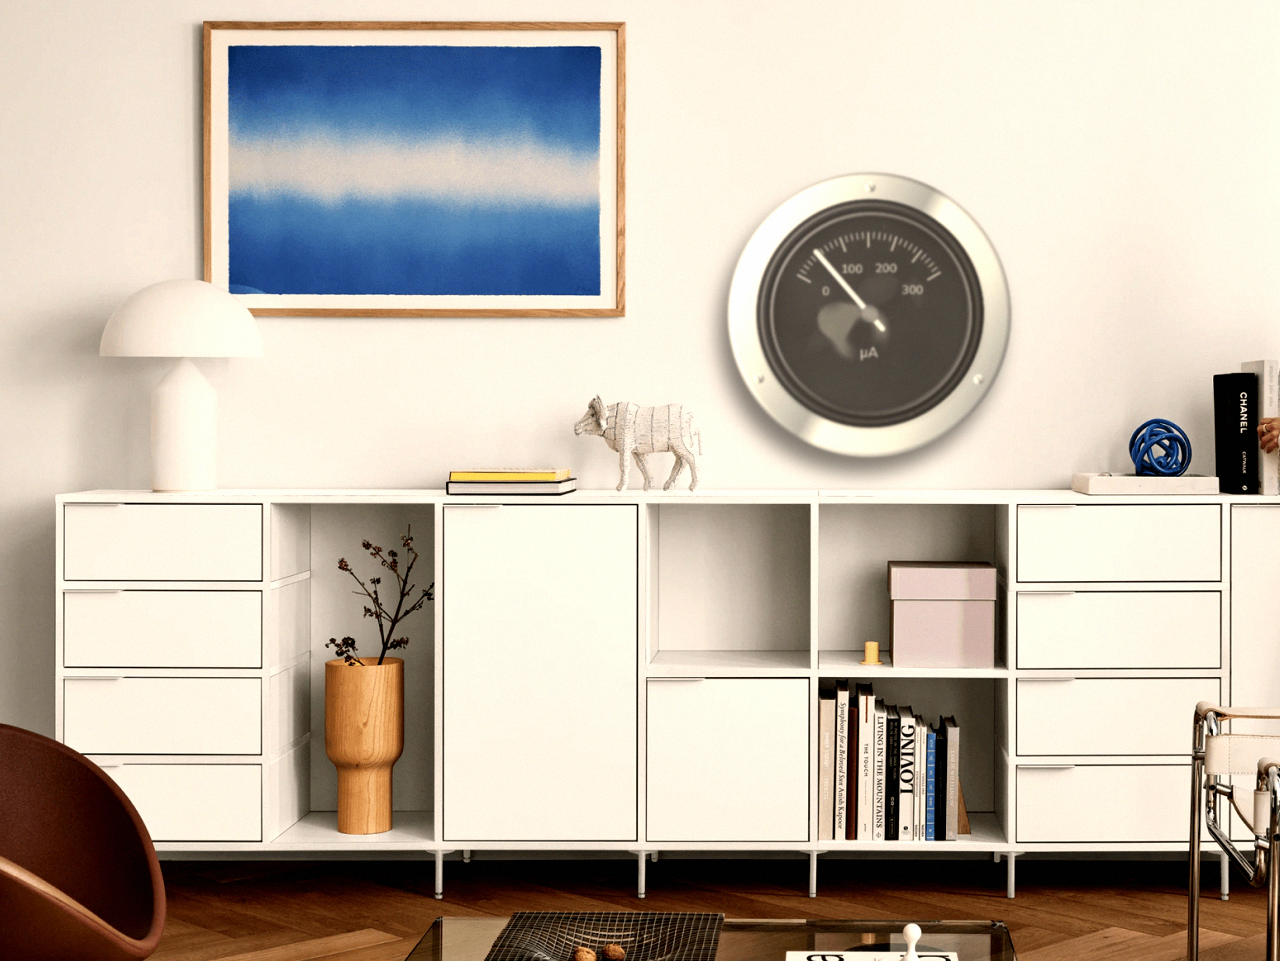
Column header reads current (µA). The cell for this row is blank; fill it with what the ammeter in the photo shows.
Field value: 50 µA
